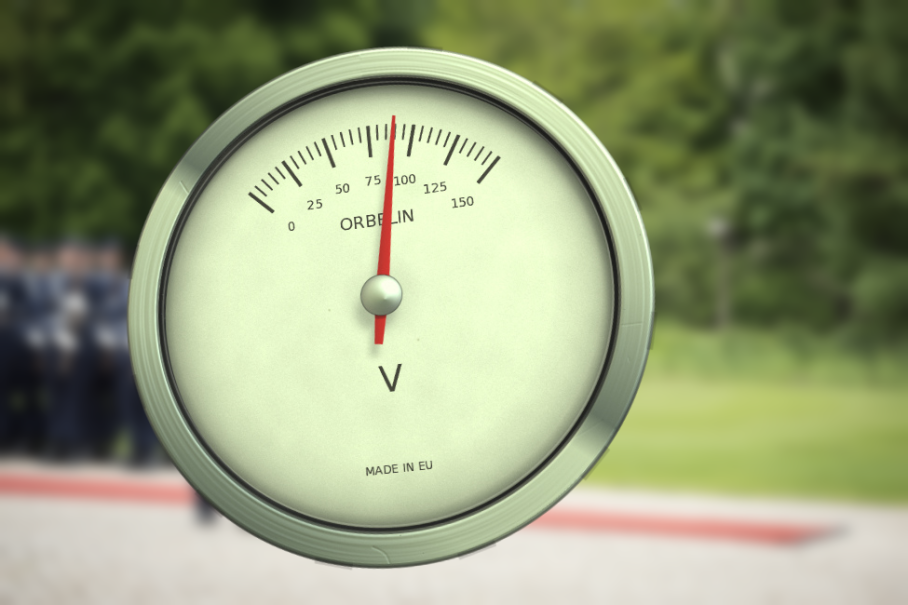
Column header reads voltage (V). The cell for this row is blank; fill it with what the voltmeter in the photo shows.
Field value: 90 V
